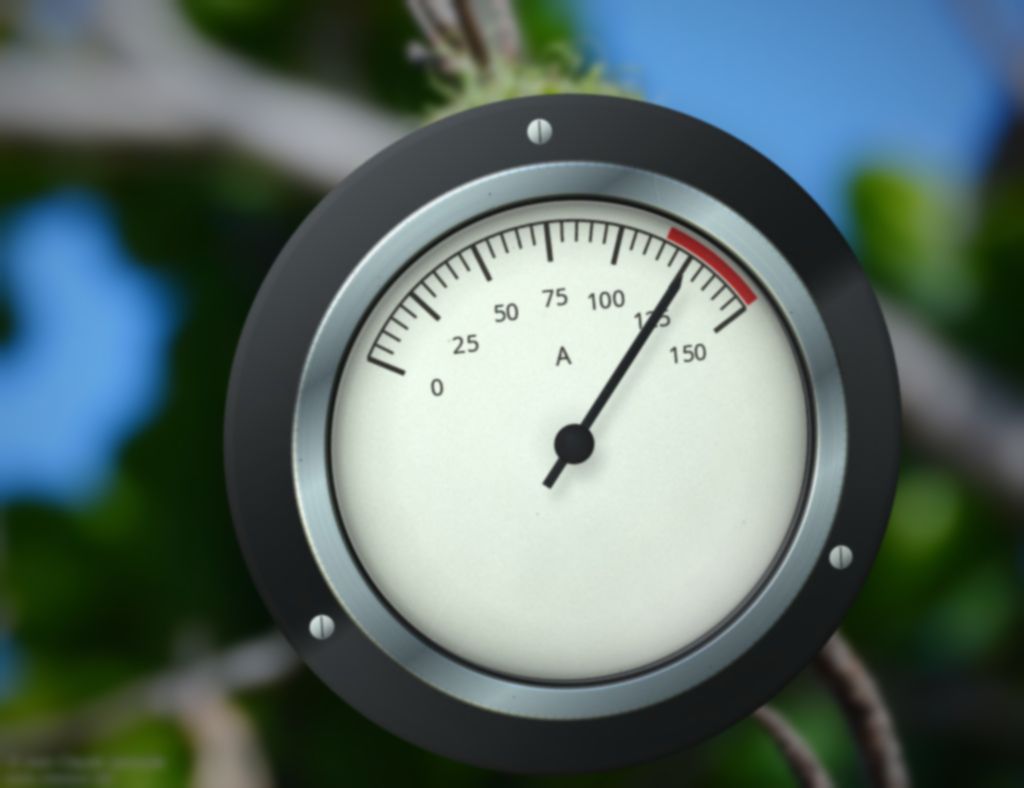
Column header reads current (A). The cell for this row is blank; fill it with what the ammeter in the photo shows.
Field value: 125 A
